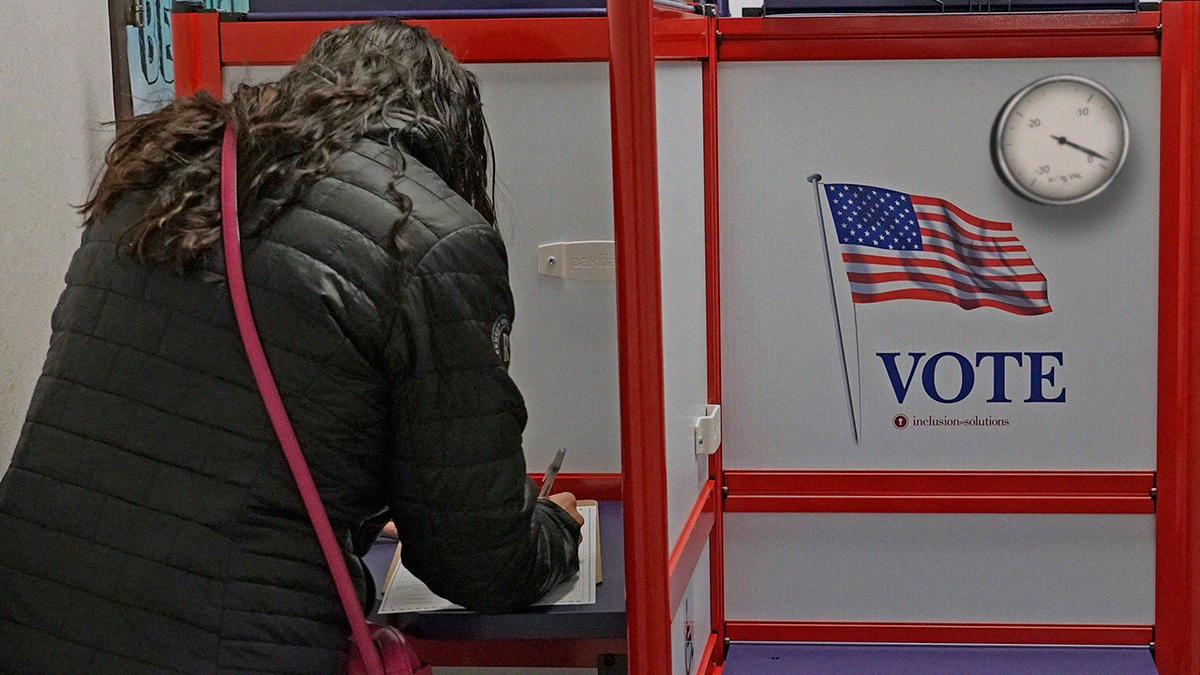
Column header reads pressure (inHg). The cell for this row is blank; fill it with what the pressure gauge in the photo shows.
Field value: -1 inHg
